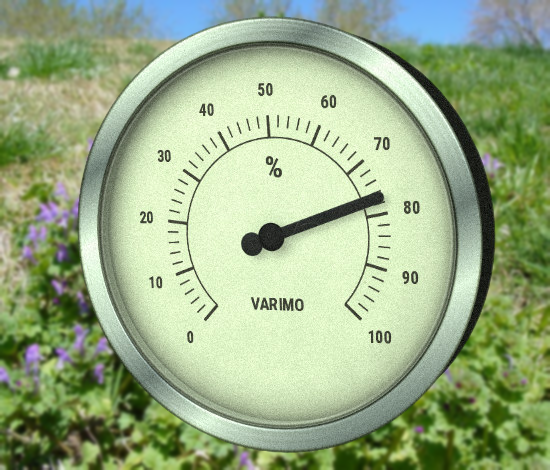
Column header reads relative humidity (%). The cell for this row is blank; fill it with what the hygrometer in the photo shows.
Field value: 77 %
